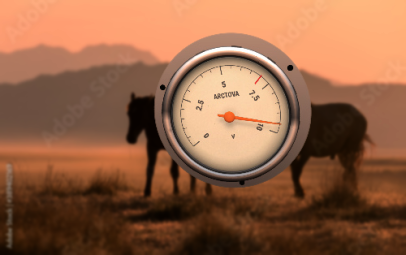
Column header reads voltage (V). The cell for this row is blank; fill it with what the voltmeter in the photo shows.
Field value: 9.5 V
